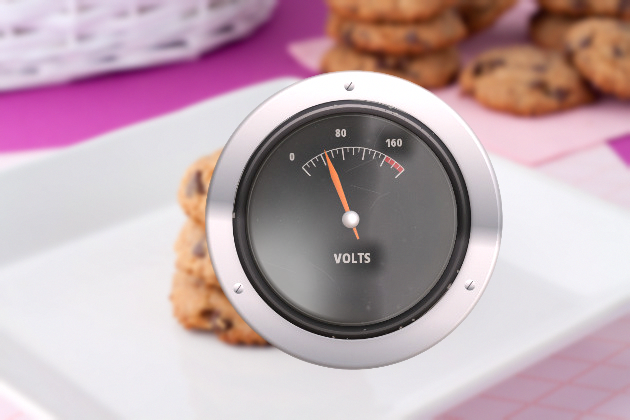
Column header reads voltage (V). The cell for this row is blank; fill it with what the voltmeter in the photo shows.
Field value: 50 V
